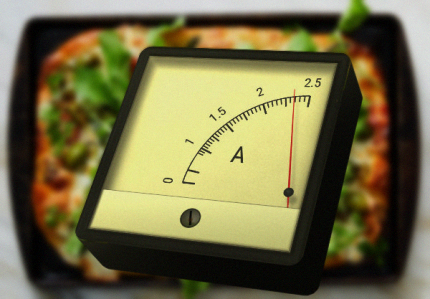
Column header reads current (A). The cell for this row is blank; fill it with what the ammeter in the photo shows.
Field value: 2.35 A
